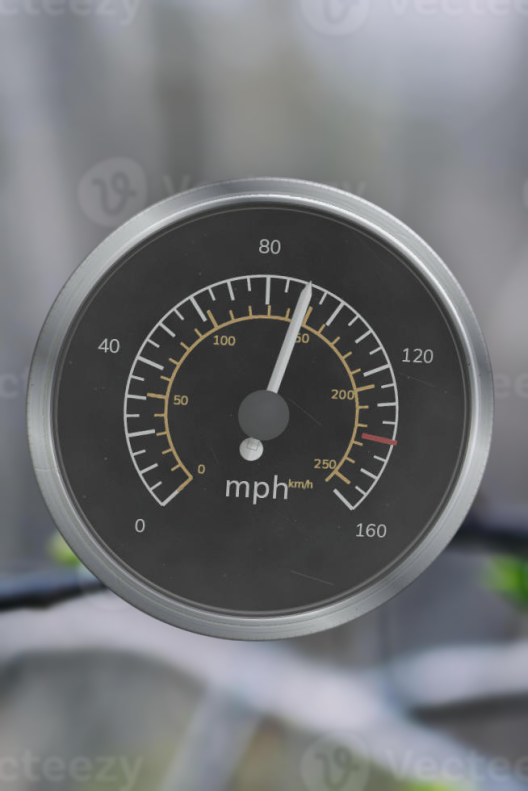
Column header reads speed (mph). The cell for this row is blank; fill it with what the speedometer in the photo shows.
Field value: 90 mph
